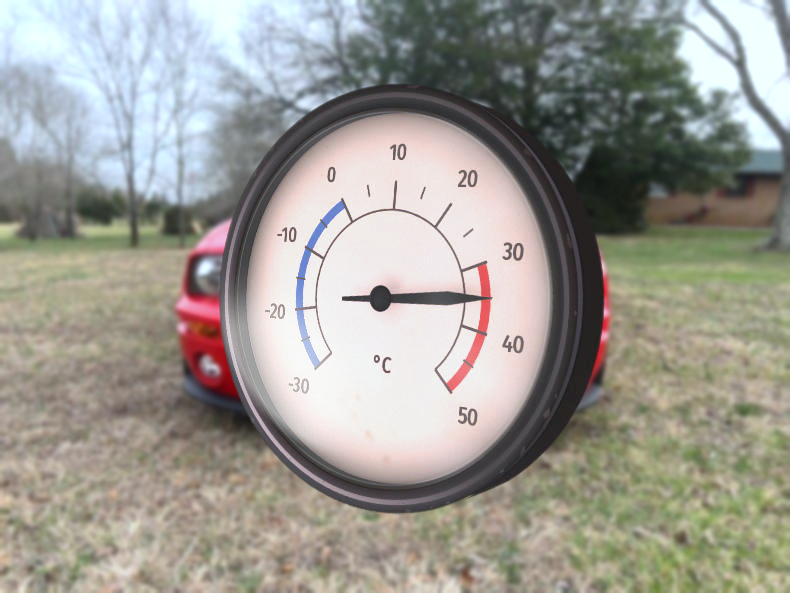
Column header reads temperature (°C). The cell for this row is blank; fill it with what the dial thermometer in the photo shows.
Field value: 35 °C
